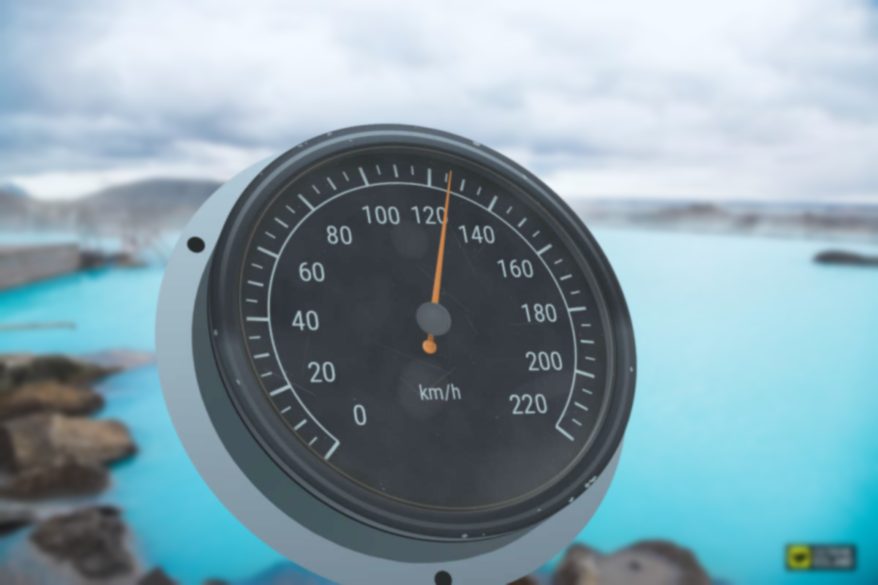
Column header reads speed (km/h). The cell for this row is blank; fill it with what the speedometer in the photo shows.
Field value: 125 km/h
